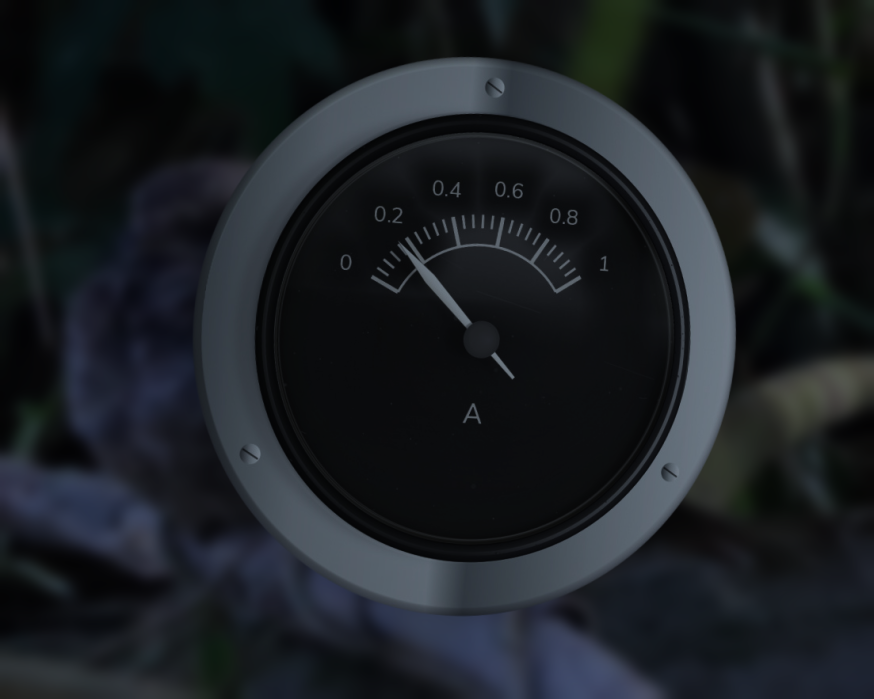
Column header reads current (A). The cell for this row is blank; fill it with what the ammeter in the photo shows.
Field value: 0.16 A
